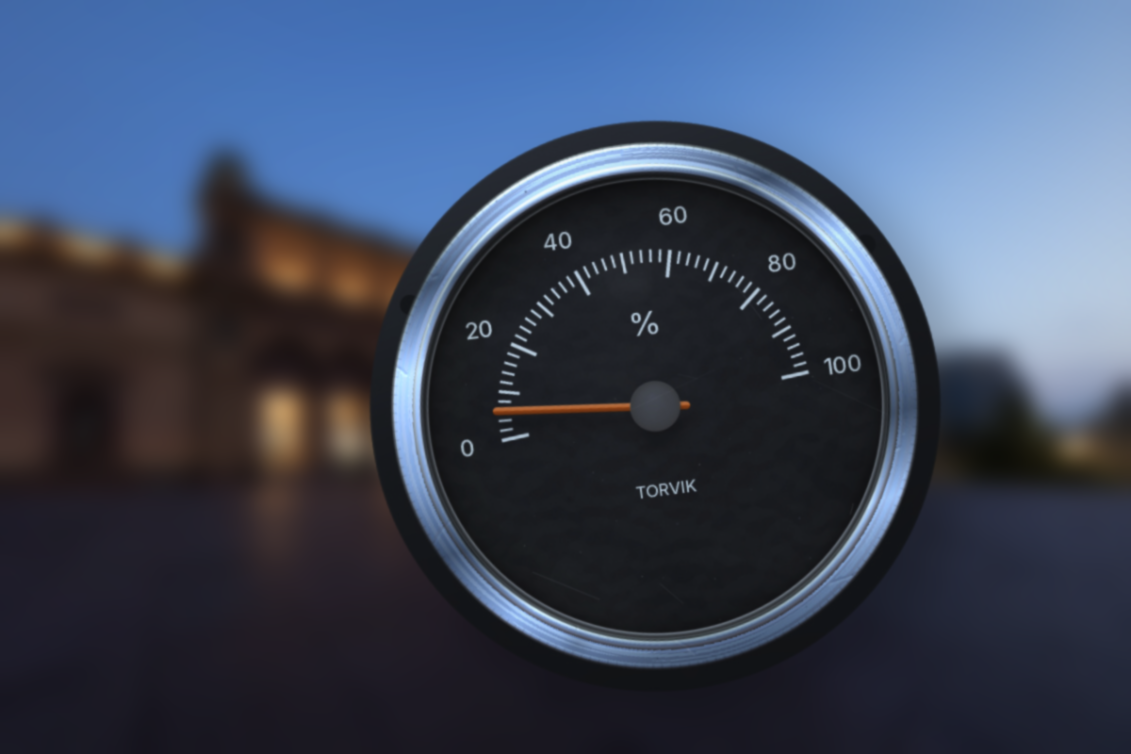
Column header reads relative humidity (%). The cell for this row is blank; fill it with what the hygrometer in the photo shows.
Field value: 6 %
